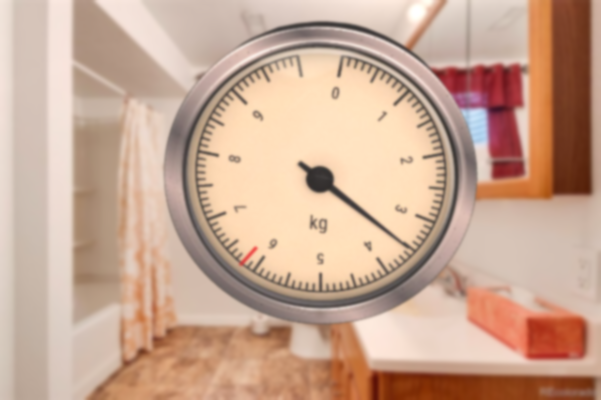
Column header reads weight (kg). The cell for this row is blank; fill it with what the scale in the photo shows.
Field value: 3.5 kg
